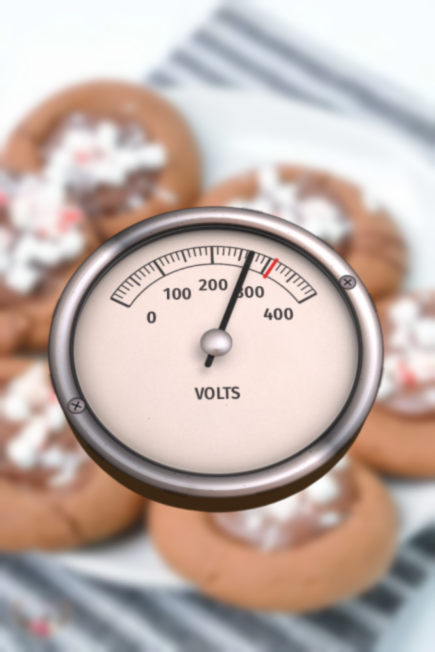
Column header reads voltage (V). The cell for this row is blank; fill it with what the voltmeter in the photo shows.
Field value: 270 V
